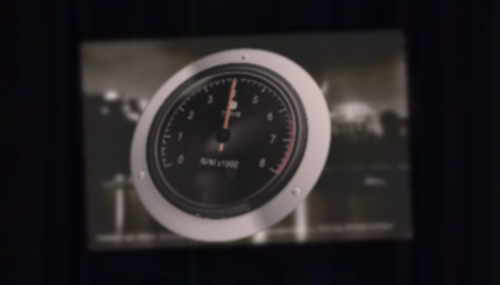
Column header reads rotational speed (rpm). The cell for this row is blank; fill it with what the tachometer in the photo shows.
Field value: 4000 rpm
